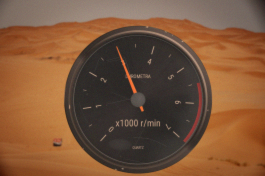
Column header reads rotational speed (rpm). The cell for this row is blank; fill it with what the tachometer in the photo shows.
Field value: 3000 rpm
